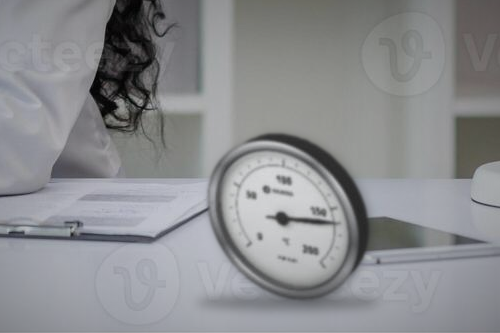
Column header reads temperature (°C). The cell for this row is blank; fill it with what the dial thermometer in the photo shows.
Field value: 160 °C
